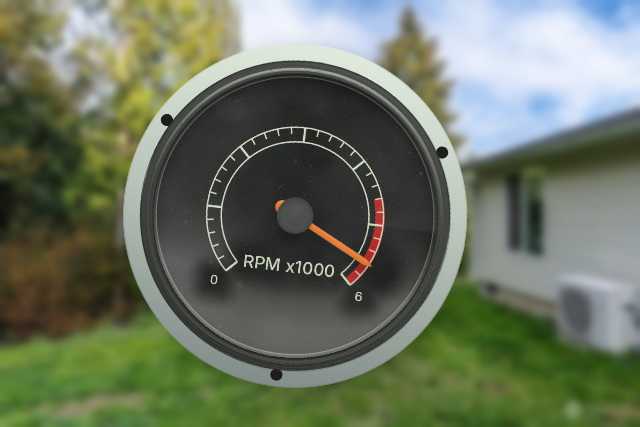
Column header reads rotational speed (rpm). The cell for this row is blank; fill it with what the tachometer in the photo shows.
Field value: 5600 rpm
